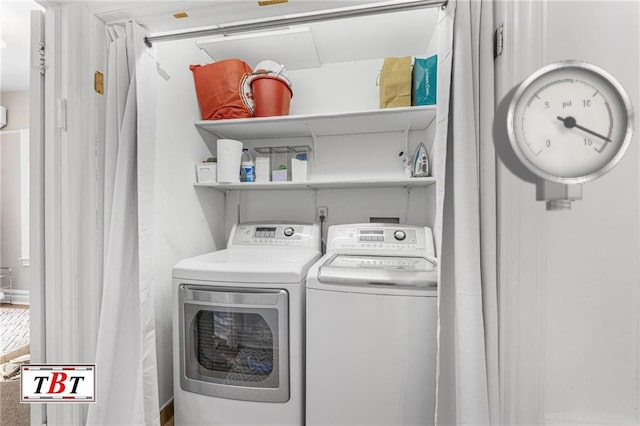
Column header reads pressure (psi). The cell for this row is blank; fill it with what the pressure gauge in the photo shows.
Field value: 14 psi
